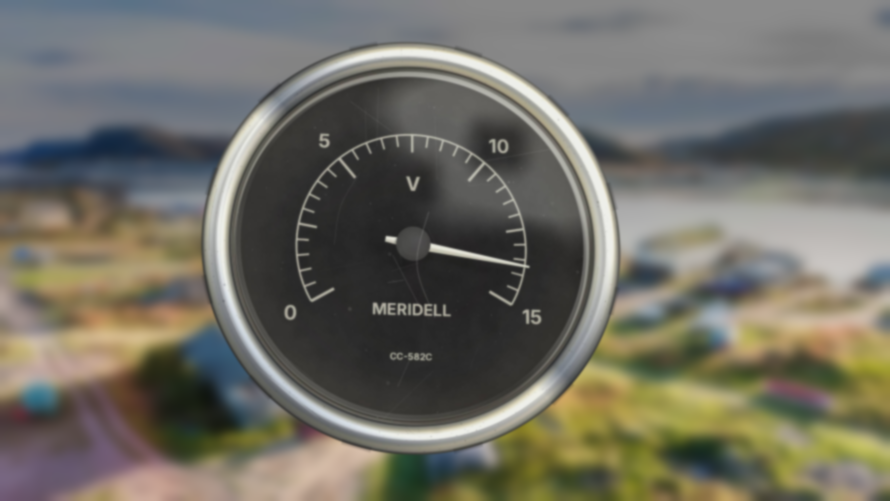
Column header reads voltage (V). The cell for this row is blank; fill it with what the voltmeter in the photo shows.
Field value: 13.75 V
